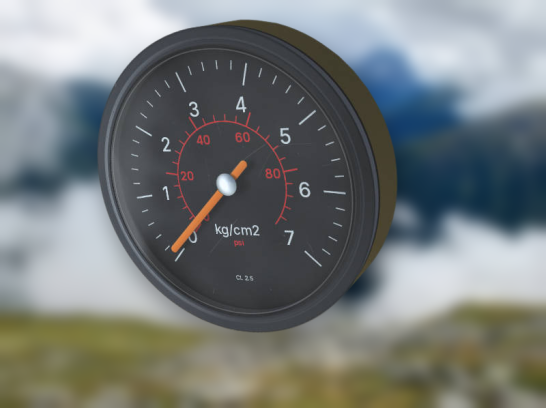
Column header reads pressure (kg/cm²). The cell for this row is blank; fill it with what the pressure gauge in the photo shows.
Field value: 0.1 kg/cm²
